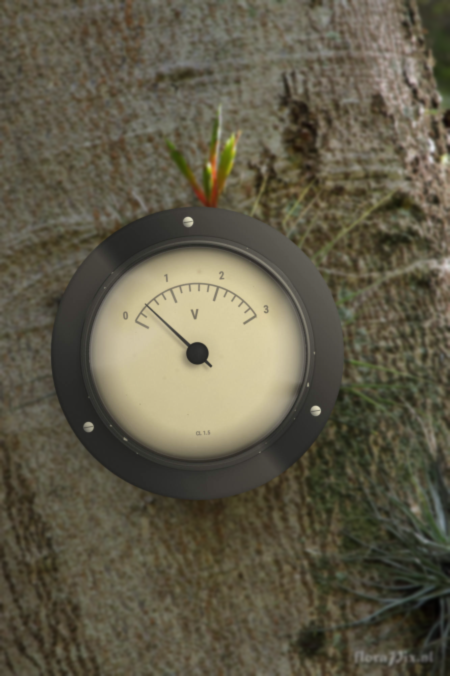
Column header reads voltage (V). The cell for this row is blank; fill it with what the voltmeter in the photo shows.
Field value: 0.4 V
